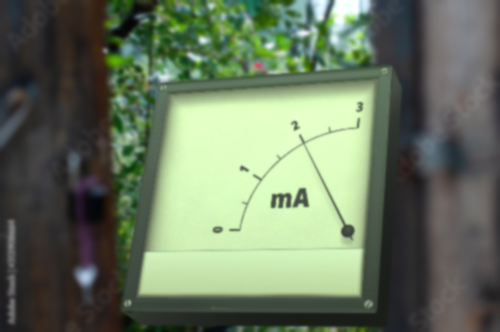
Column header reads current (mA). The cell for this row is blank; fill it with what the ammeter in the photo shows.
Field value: 2 mA
